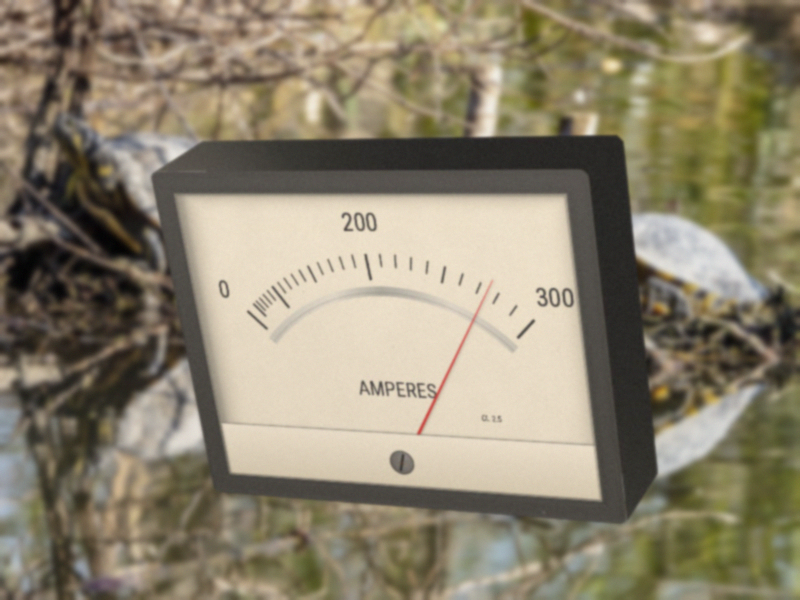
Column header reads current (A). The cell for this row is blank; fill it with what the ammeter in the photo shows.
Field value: 275 A
